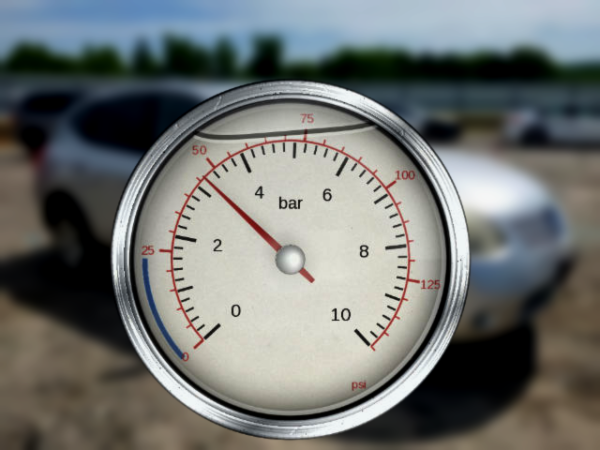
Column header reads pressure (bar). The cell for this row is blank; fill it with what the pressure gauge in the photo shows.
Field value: 3.2 bar
